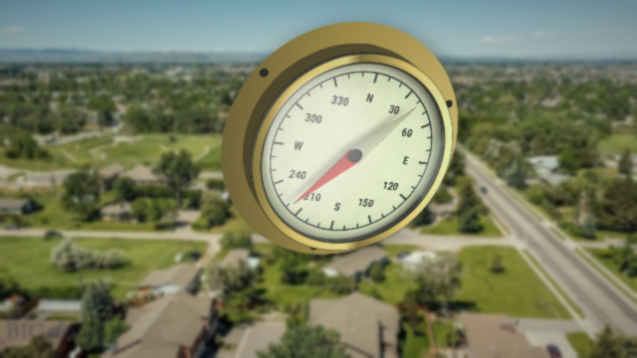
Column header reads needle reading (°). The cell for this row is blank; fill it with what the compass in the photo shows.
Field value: 220 °
